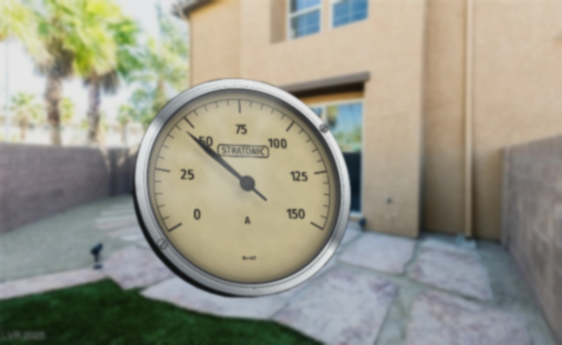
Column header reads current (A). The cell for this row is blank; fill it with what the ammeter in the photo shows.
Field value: 45 A
